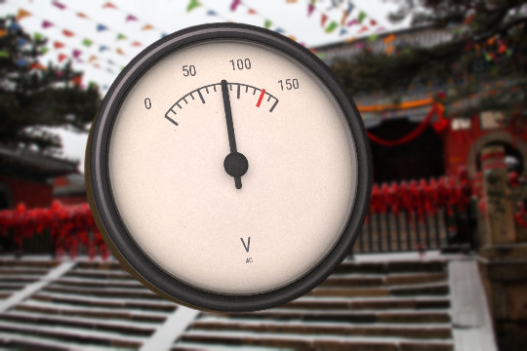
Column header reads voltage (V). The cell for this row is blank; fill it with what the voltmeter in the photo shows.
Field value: 80 V
